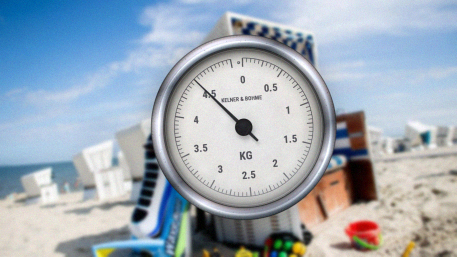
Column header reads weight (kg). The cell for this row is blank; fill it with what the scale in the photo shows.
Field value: 4.5 kg
